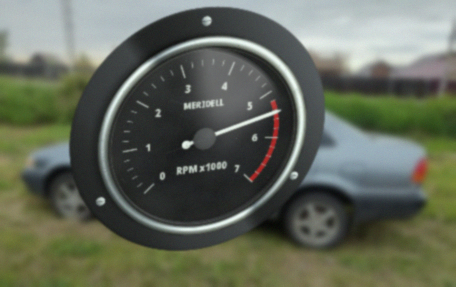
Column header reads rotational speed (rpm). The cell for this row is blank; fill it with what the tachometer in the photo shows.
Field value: 5400 rpm
